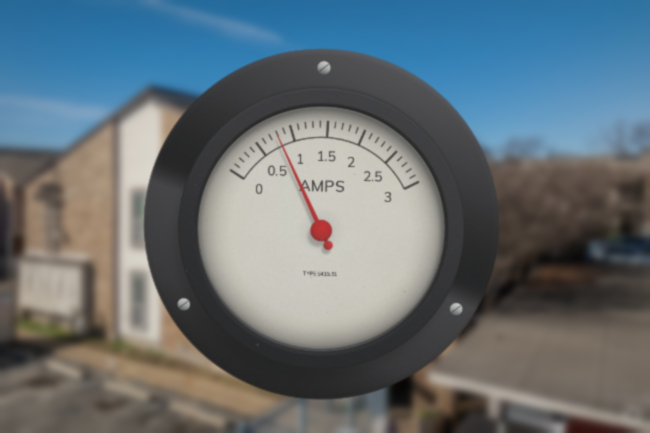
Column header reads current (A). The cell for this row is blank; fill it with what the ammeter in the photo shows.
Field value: 0.8 A
